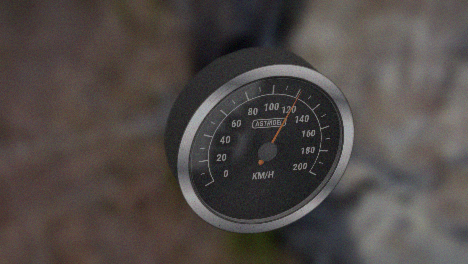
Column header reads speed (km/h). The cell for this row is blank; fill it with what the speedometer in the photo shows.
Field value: 120 km/h
